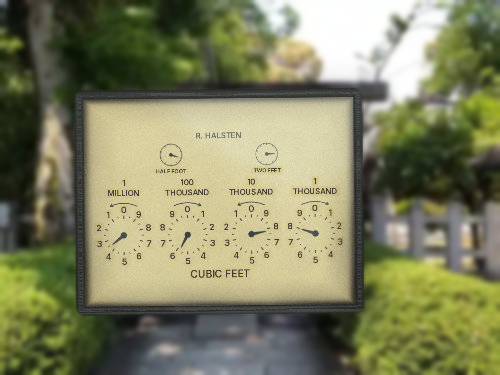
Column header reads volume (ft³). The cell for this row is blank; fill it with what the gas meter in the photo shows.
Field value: 357800 ft³
